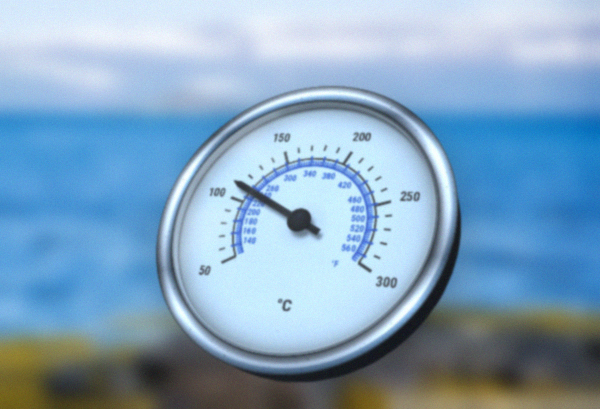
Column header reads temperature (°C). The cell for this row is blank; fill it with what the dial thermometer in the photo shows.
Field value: 110 °C
